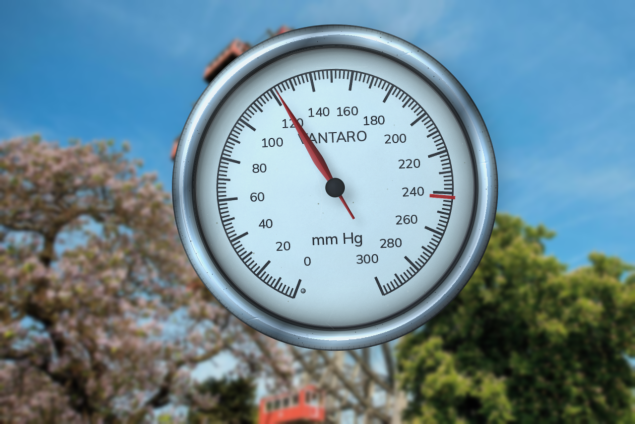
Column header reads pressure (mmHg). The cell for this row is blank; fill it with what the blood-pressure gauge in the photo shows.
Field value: 122 mmHg
